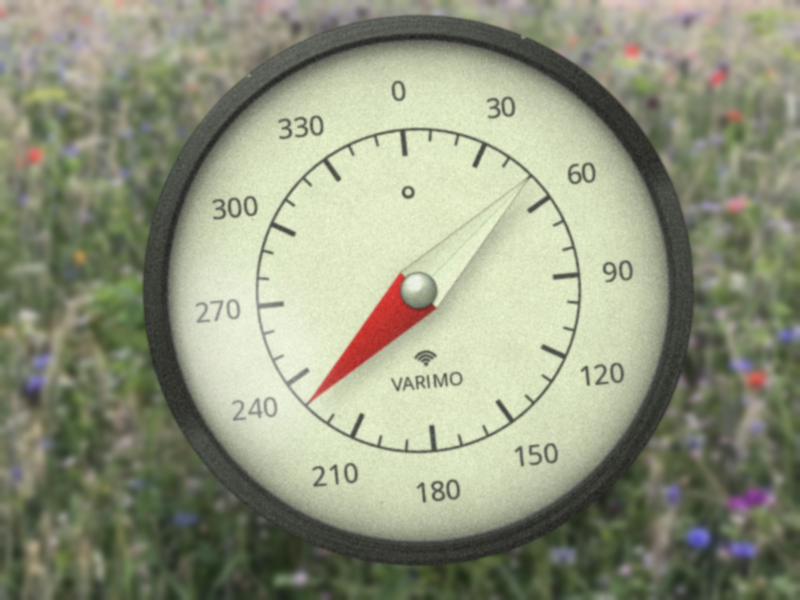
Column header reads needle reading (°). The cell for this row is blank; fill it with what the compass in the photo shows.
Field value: 230 °
